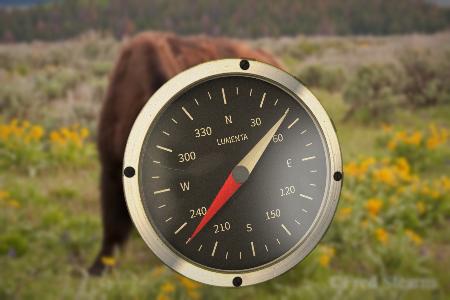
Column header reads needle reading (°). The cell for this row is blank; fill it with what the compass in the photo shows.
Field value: 230 °
